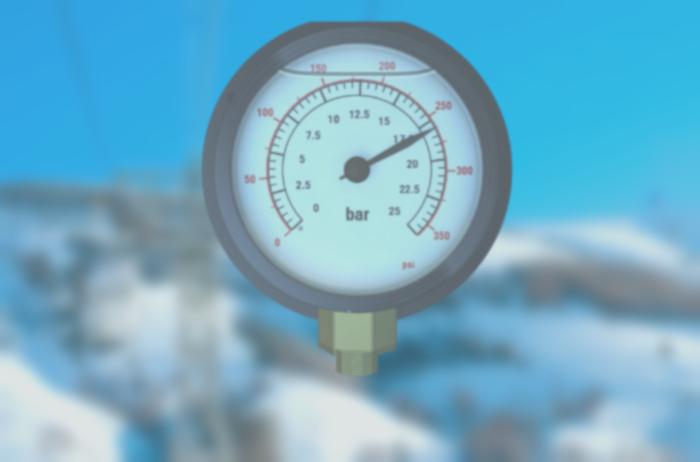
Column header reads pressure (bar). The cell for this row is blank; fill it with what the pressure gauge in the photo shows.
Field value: 18 bar
